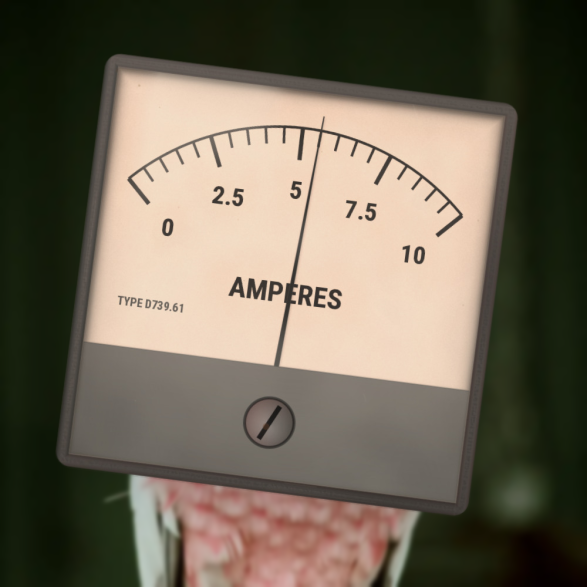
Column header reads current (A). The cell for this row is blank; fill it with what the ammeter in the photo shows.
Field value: 5.5 A
